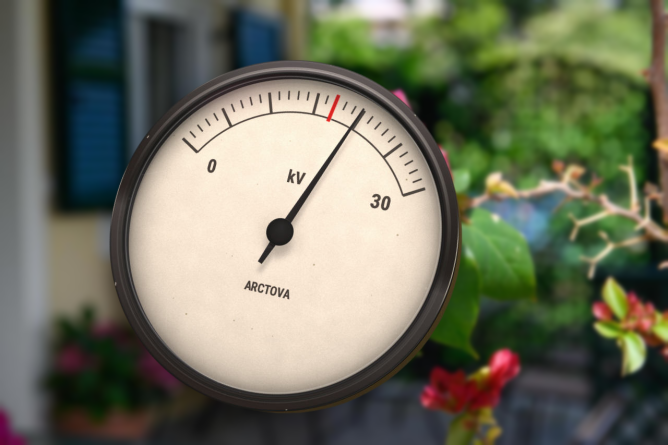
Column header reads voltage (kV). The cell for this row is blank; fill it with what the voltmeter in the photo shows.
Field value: 20 kV
